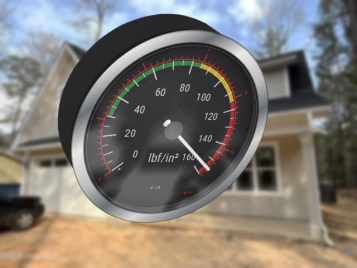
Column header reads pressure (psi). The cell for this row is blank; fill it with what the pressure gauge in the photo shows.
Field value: 155 psi
